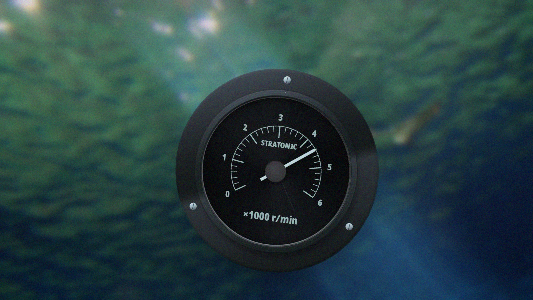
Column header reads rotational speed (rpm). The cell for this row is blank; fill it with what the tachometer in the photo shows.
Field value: 4400 rpm
